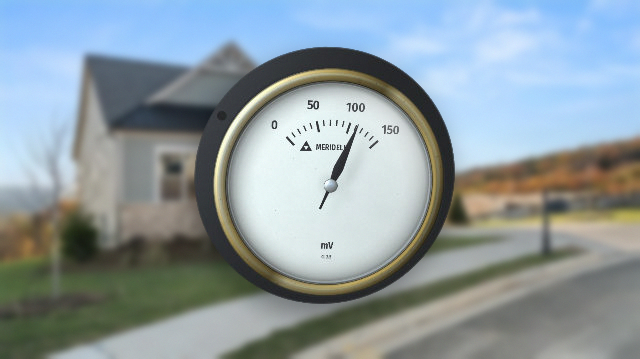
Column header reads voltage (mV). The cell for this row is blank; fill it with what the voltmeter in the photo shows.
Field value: 110 mV
